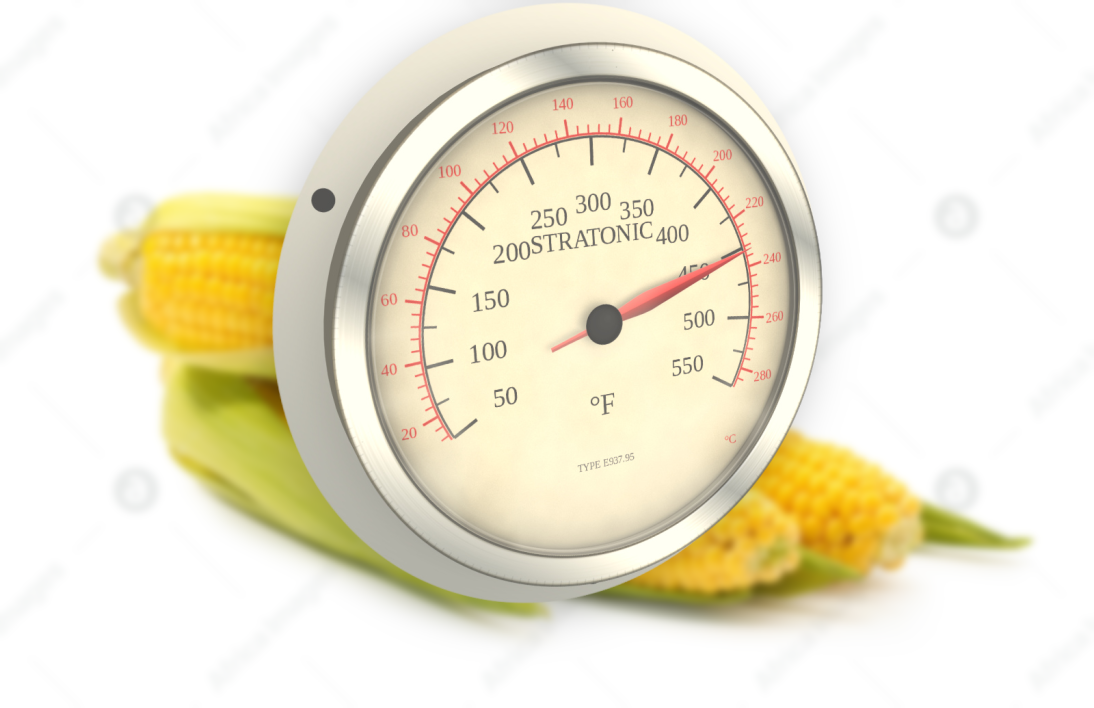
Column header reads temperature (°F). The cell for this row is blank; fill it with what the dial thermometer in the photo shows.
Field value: 450 °F
